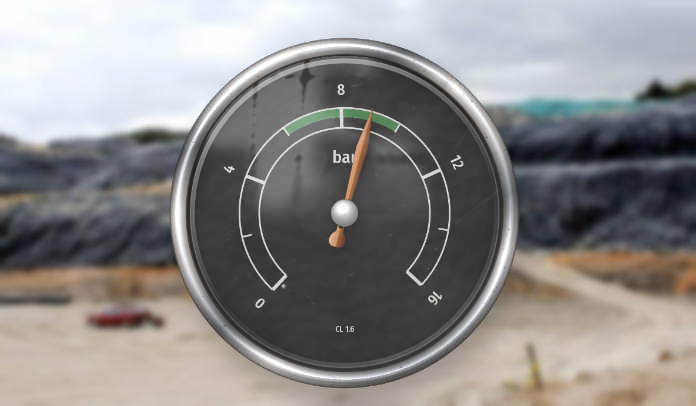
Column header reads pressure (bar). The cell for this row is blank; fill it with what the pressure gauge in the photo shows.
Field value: 9 bar
